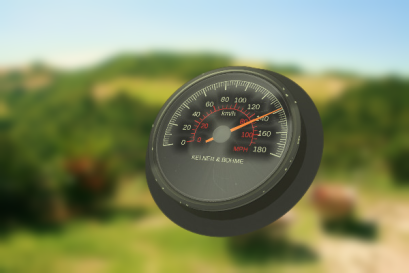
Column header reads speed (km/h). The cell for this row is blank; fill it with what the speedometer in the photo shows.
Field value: 140 km/h
